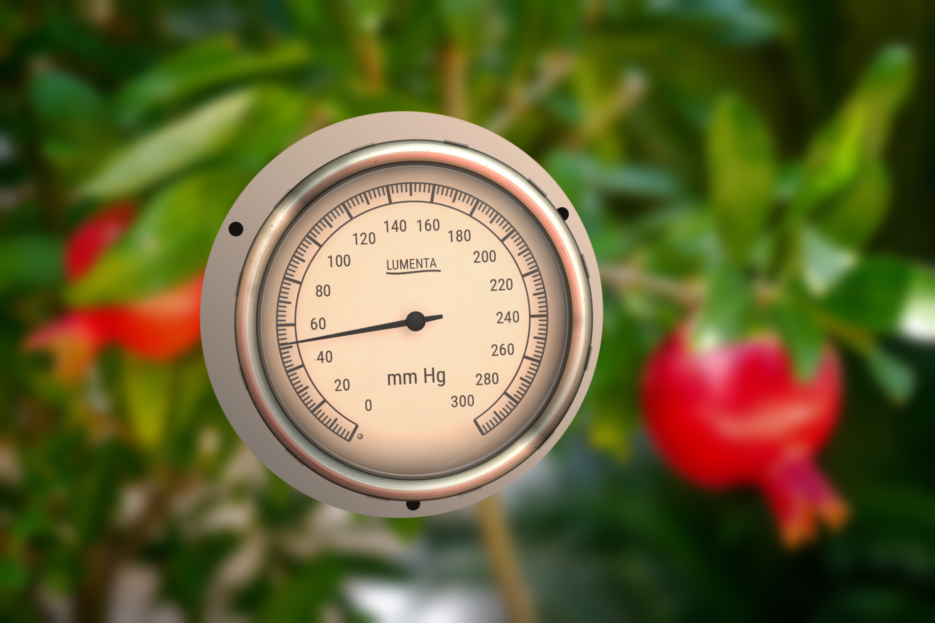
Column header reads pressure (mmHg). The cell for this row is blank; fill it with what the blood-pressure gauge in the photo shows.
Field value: 52 mmHg
